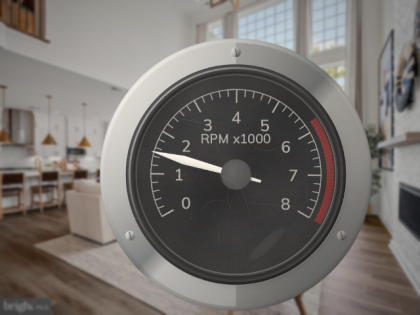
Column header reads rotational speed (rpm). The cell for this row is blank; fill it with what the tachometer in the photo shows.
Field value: 1500 rpm
